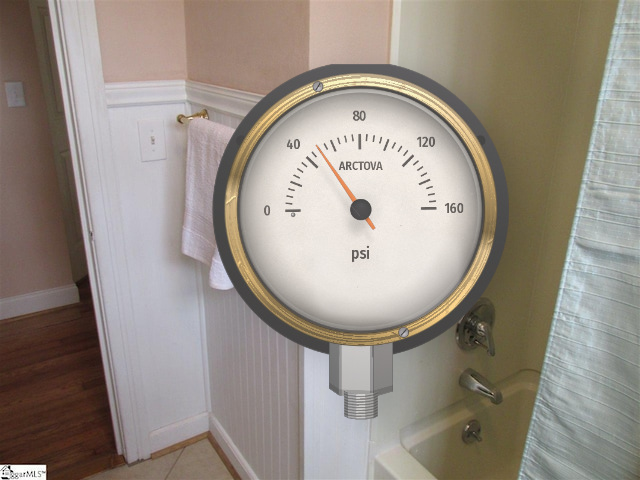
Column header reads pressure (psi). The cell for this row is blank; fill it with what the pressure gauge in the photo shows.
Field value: 50 psi
